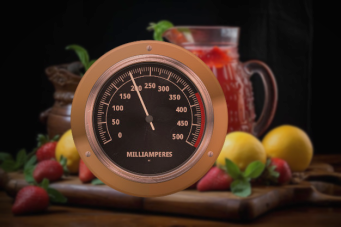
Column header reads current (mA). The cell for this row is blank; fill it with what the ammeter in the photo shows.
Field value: 200 mA
